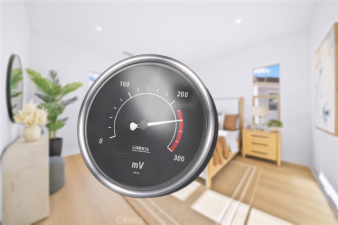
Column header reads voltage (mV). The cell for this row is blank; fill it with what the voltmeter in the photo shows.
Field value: 240 mV
